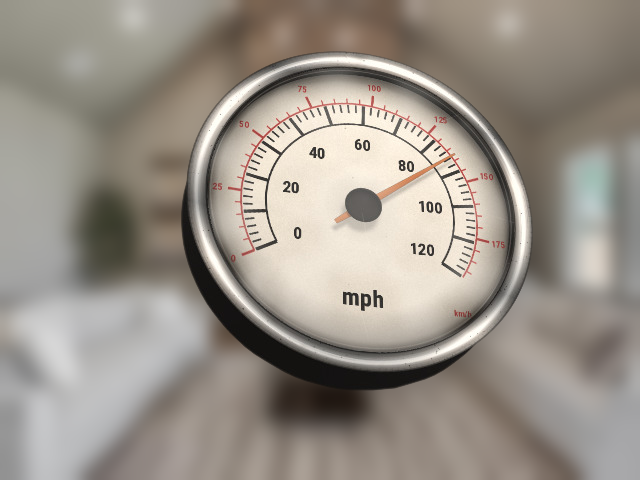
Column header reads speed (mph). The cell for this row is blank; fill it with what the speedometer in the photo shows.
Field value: 86 mph
